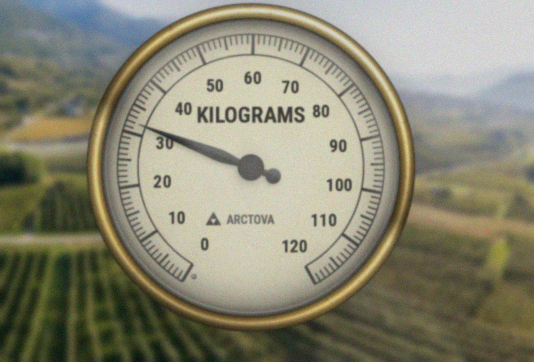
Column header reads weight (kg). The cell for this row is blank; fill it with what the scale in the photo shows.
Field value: 32 kg
